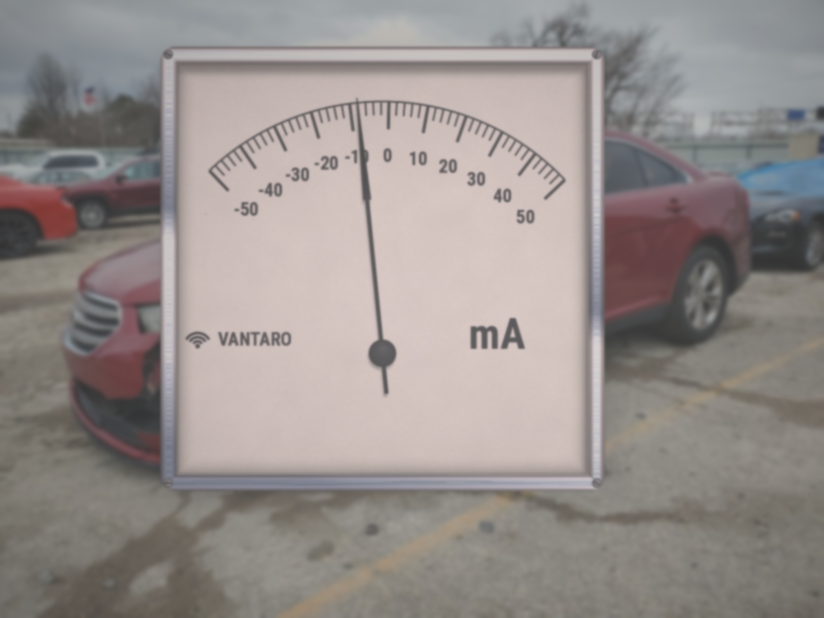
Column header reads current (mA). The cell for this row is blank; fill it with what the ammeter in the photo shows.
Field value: -8 mA
